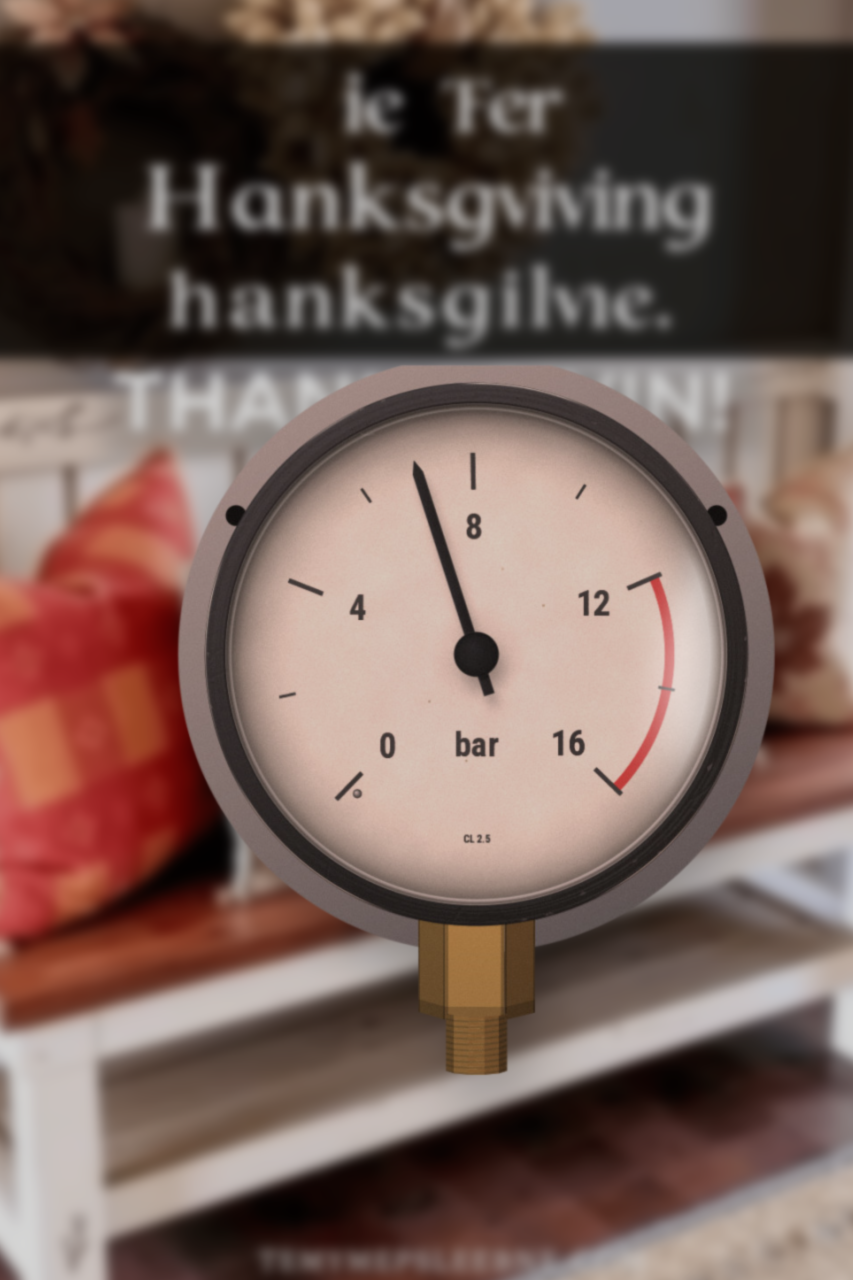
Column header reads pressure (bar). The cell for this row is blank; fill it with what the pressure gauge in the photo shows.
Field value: 7 bar
